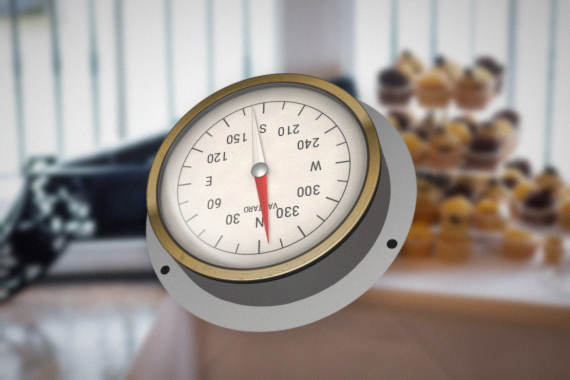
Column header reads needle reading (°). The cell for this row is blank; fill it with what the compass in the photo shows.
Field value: 352.5 °
